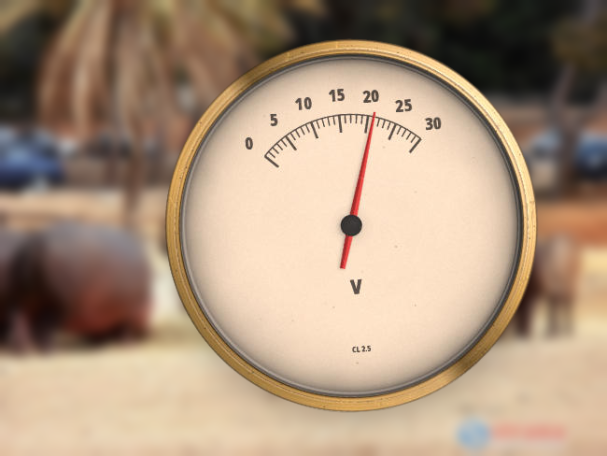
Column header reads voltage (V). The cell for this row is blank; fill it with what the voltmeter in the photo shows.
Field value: 21 V
